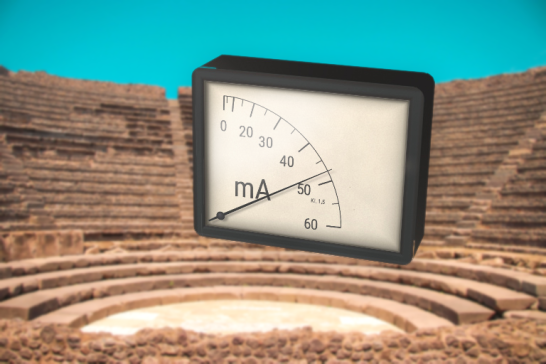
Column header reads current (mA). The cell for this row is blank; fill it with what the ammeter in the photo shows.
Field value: 47.5 mA
